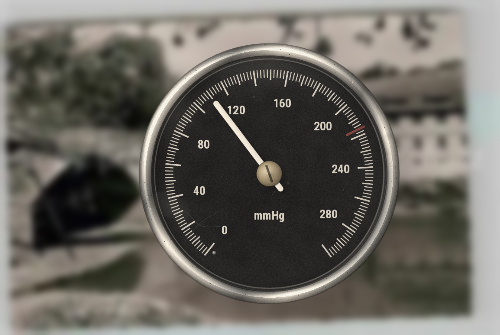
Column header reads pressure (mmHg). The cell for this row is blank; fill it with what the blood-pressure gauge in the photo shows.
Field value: 110 mmHg
